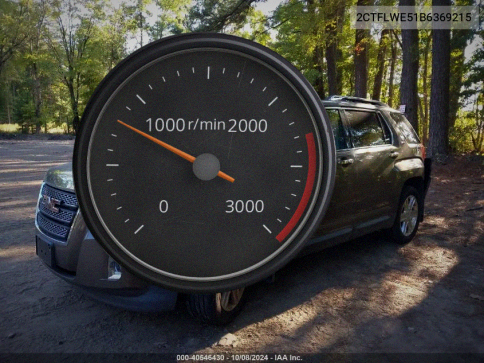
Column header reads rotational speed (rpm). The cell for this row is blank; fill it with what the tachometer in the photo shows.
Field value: 800 rpm
